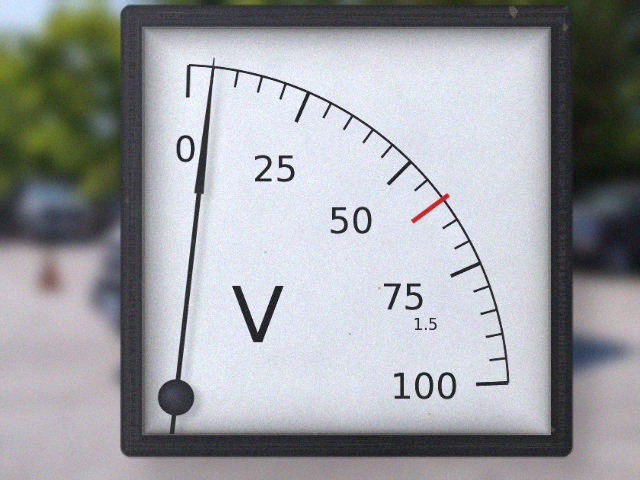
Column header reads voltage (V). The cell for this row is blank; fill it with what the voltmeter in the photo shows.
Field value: 5 V
